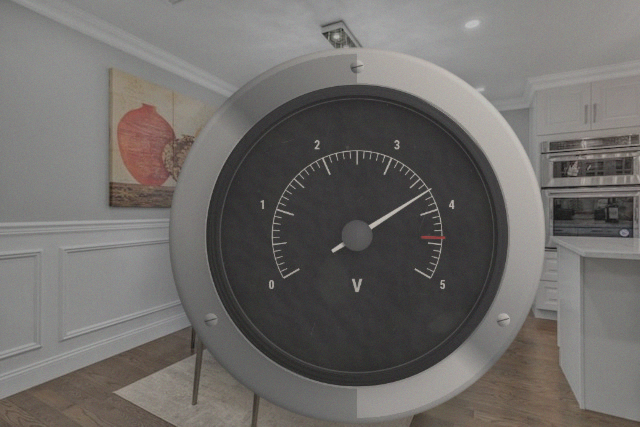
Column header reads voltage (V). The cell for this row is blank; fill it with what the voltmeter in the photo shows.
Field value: 3.7 V
